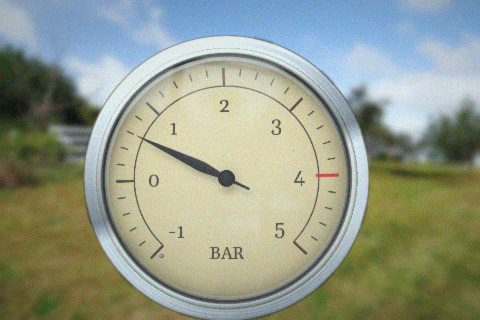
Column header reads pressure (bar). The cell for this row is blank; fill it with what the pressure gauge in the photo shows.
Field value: 0.6 bar
